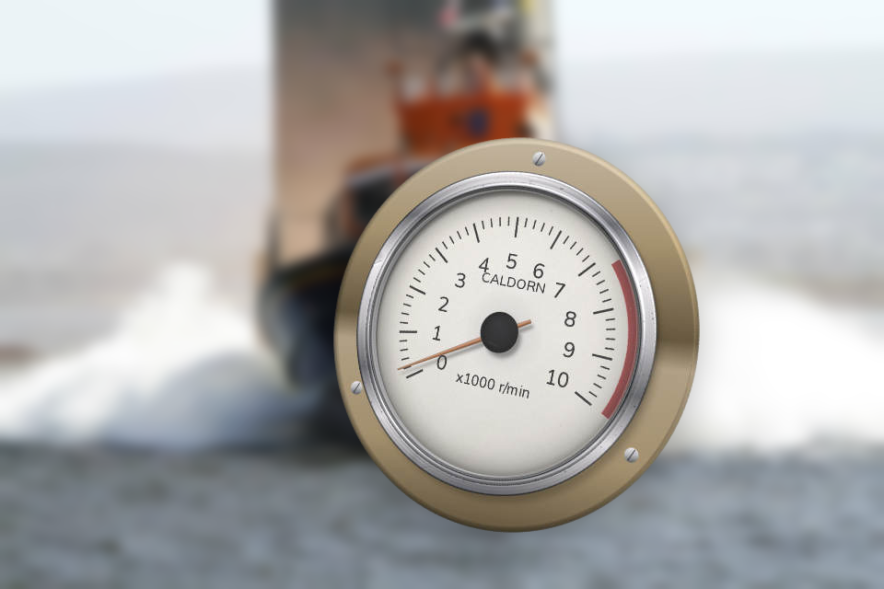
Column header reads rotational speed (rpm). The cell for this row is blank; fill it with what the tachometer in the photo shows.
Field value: 200 rpm
